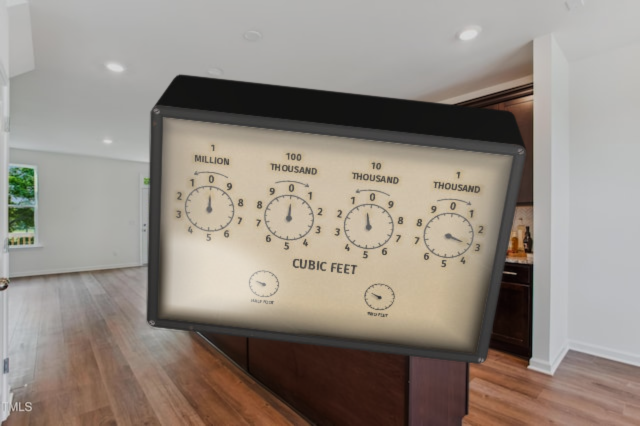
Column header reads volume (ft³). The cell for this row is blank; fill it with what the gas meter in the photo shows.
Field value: 300 ft³
